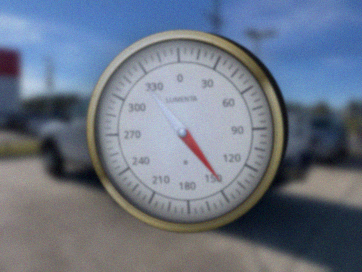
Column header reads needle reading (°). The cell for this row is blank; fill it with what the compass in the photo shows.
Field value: 145 °
